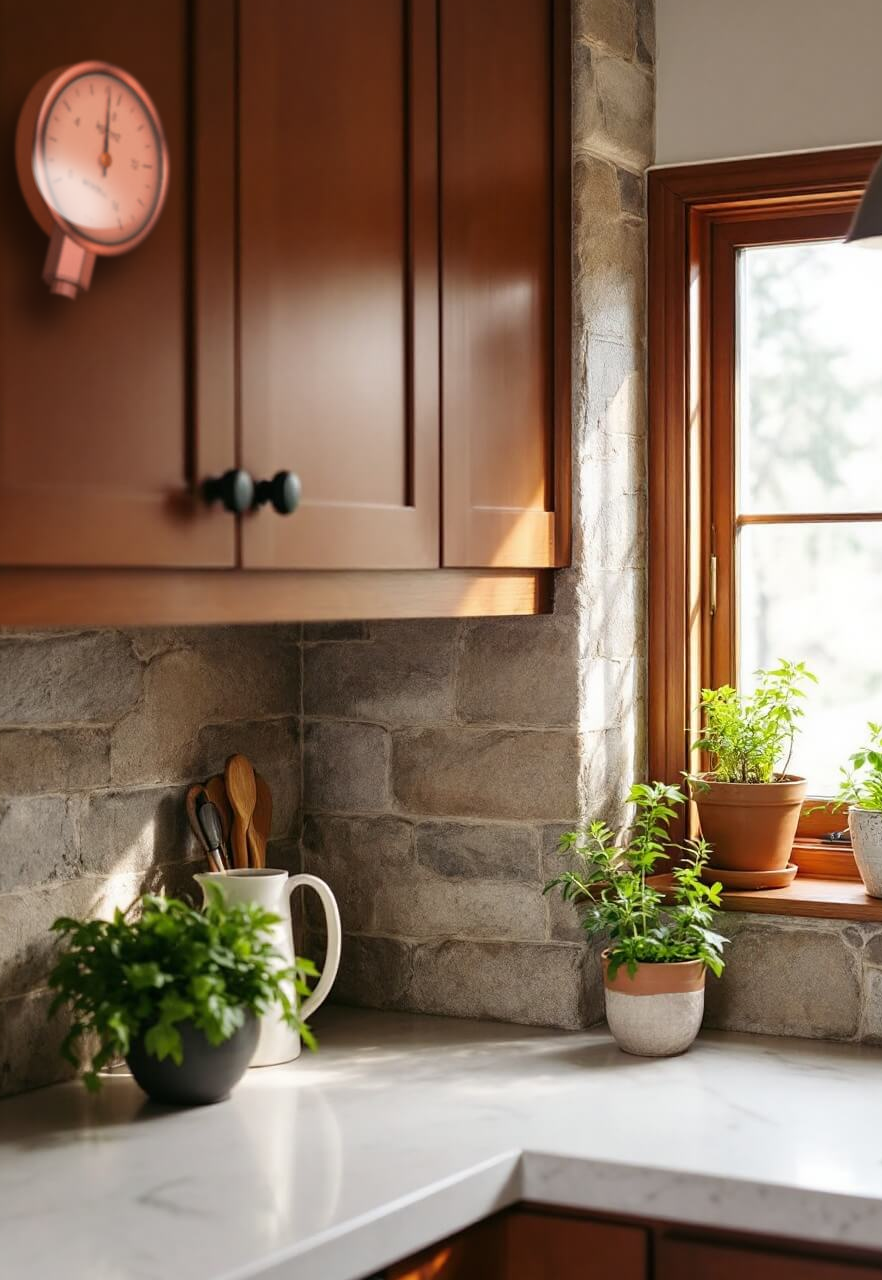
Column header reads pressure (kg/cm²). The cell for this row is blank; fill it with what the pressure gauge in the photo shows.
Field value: 7 kg/cm²
